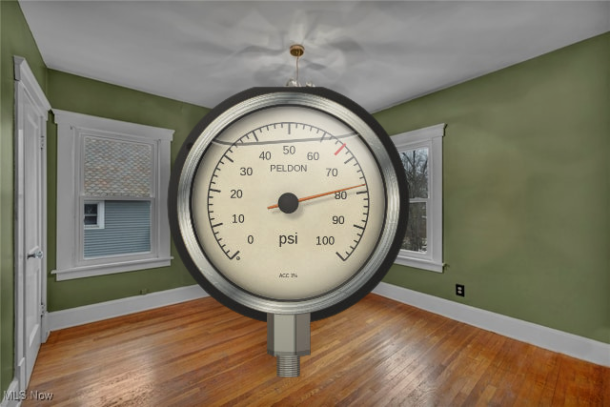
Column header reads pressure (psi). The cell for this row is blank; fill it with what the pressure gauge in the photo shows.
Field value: 78 psi
